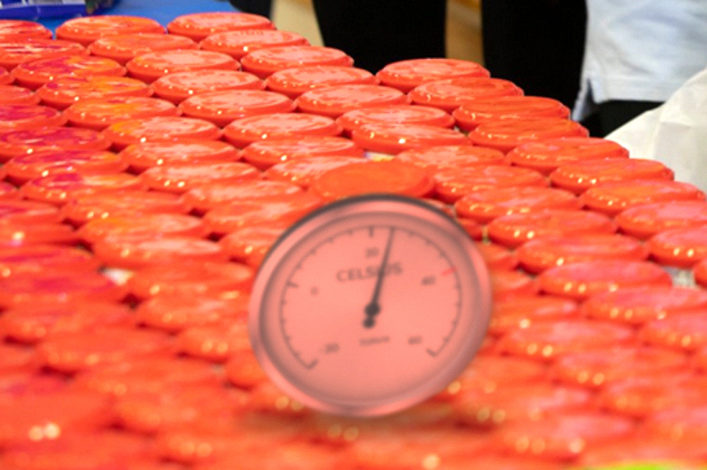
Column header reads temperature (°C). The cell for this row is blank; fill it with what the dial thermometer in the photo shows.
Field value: 24 °C
